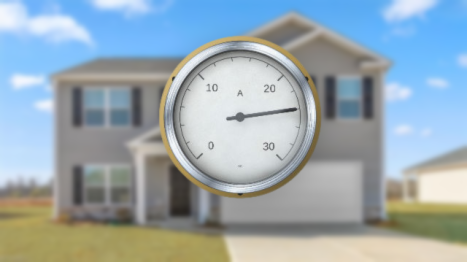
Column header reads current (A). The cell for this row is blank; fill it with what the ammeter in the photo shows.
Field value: 24 A
